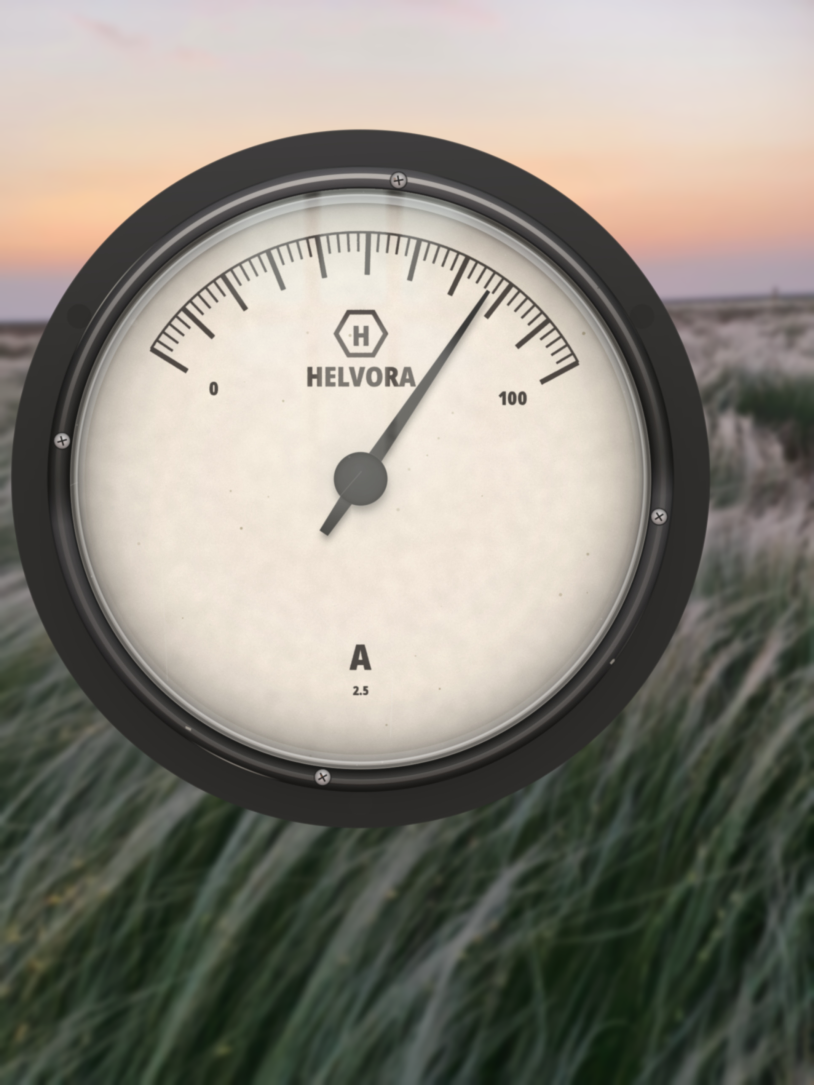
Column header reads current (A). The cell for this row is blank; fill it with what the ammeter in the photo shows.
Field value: 77 A
